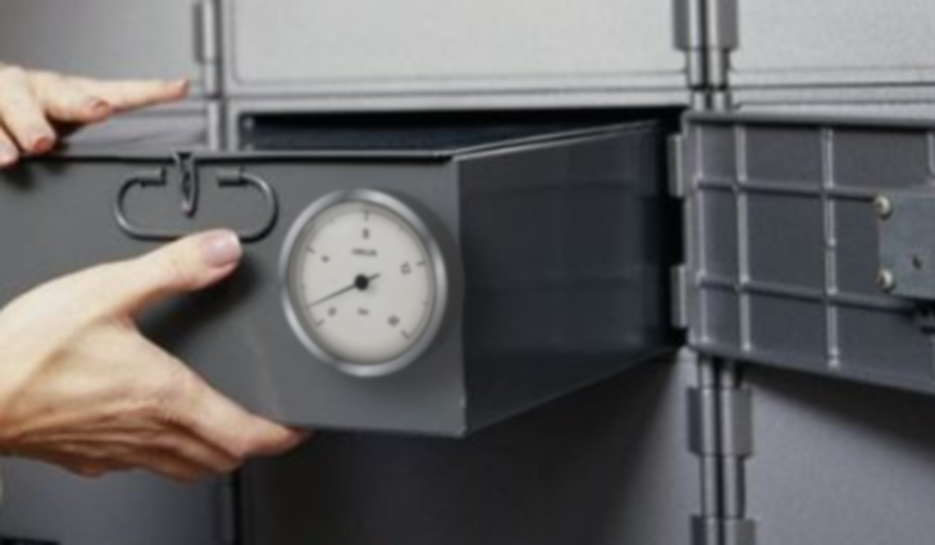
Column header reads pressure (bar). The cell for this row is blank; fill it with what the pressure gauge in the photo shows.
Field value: 1 bar
